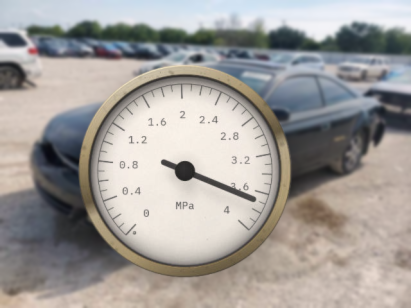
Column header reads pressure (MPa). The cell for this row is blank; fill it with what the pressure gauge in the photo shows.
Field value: 3.7 MPa
